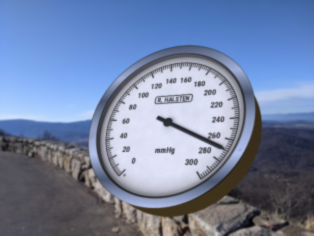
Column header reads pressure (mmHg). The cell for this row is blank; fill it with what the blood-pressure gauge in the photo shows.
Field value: 270 mmHg
